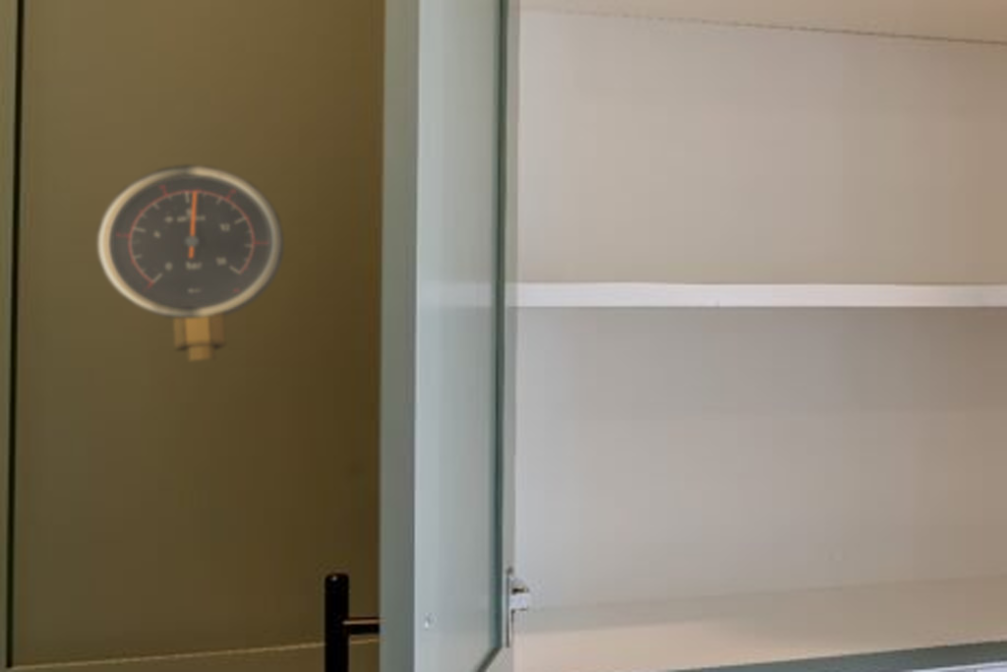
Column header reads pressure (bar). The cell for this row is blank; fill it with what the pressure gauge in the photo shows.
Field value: 8.5 bar
